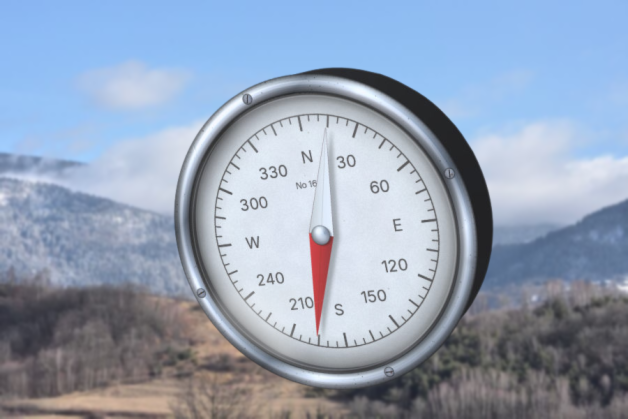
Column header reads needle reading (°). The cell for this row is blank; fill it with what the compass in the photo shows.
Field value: 195 °
